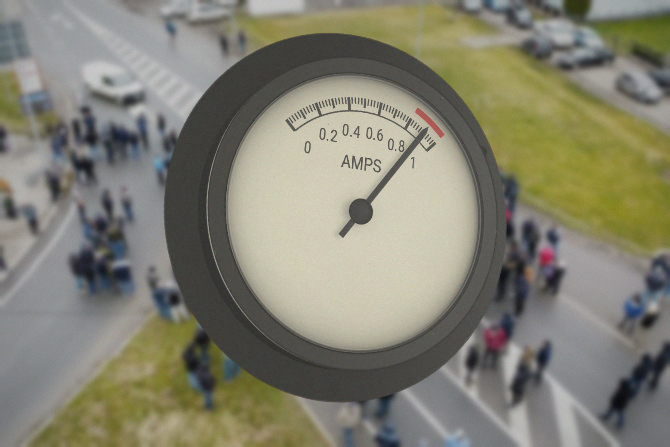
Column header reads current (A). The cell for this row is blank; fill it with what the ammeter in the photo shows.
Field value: 0.9 A
